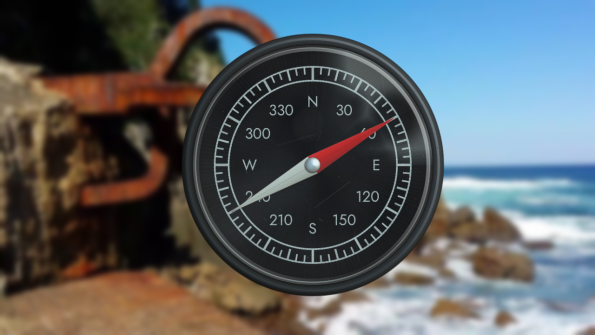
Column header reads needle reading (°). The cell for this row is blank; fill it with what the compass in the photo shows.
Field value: 60 °
